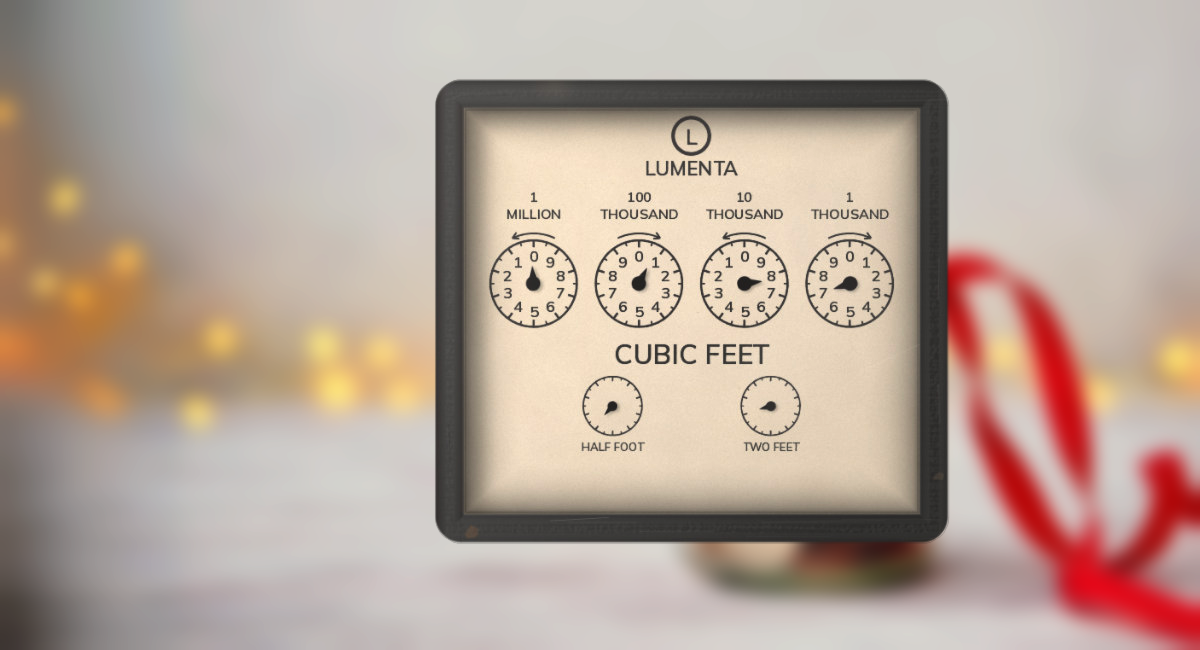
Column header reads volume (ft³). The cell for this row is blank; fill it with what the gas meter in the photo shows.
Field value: 7700 ft³
